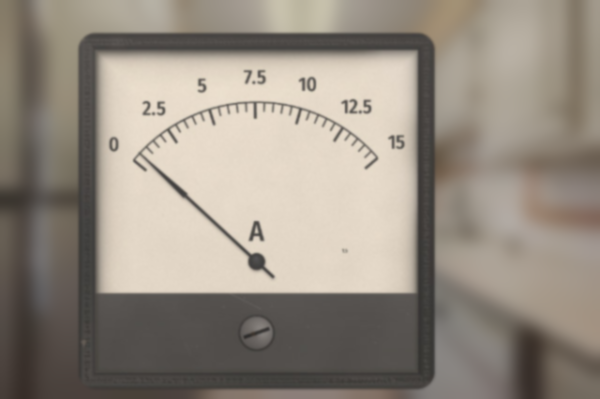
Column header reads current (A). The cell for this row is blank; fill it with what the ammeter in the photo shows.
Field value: 0.5 A
